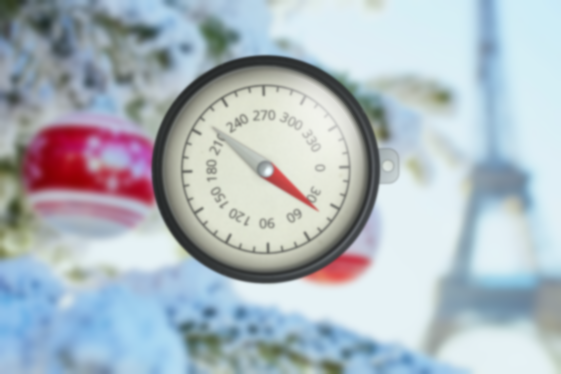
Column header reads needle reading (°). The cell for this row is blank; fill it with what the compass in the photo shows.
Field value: 40 °
